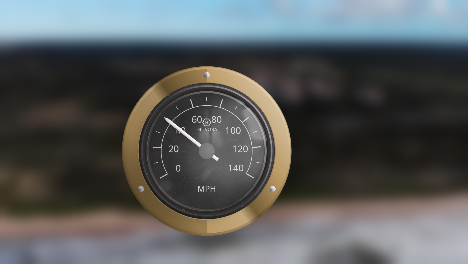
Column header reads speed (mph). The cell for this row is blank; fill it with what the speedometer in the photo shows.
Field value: 40 mph
